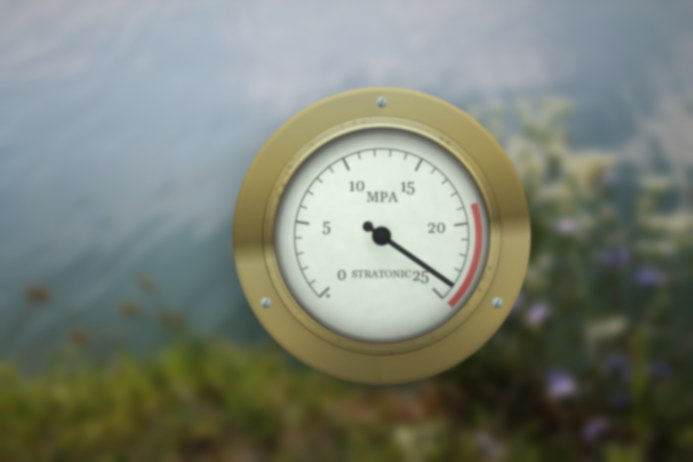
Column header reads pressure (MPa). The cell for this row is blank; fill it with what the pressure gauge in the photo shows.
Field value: 24 MPa
